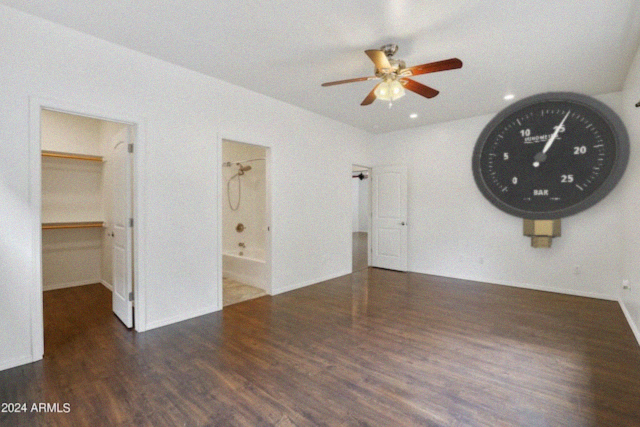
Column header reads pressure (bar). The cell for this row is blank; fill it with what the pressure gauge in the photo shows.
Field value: 15 bar
